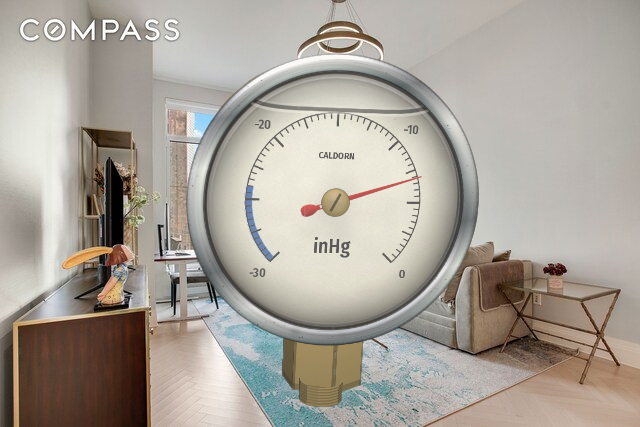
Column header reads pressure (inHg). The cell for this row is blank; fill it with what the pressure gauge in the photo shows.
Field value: -7 inHg
